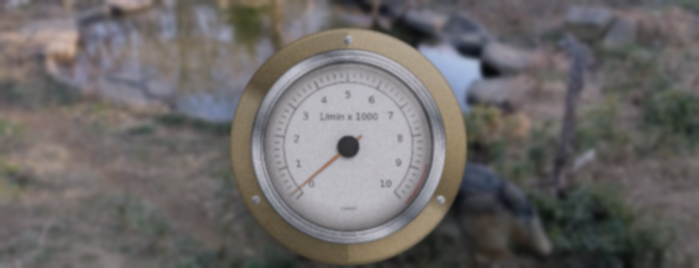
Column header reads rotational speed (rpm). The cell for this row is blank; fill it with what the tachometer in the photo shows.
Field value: 200 rpm
